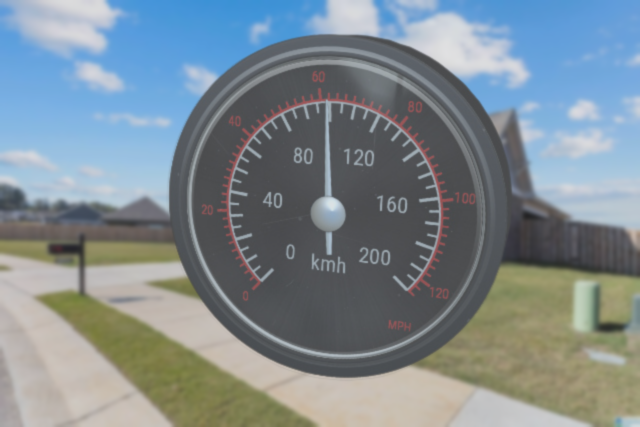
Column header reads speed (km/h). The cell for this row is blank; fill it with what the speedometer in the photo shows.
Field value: 100 km/h
